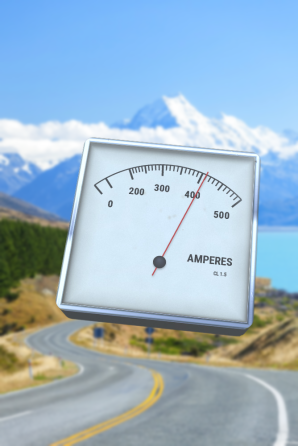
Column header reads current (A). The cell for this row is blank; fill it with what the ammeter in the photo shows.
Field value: 410 A
